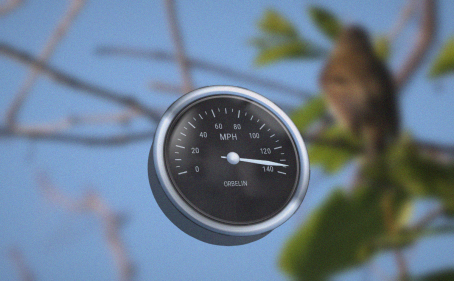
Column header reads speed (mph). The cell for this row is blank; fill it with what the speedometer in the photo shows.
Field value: 135 mph
